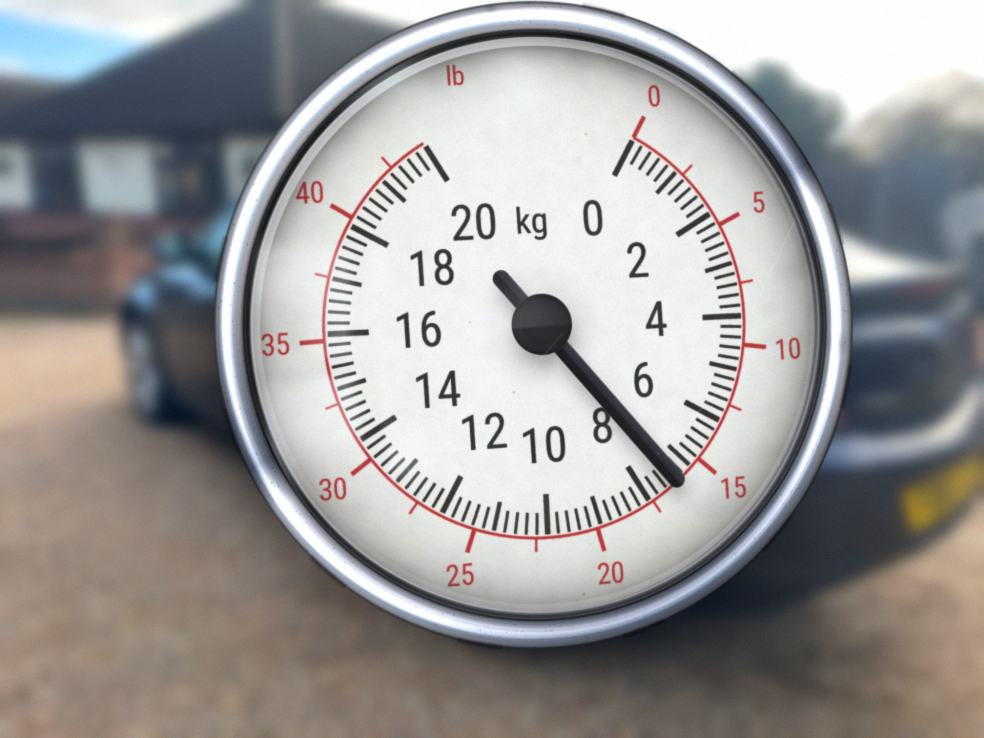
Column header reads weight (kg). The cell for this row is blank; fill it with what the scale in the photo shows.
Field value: 7.4 kg
